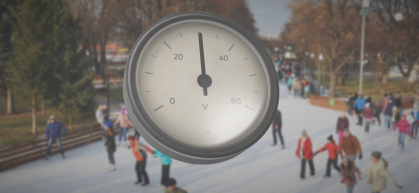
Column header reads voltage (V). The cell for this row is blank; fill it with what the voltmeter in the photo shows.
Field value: 30 V
